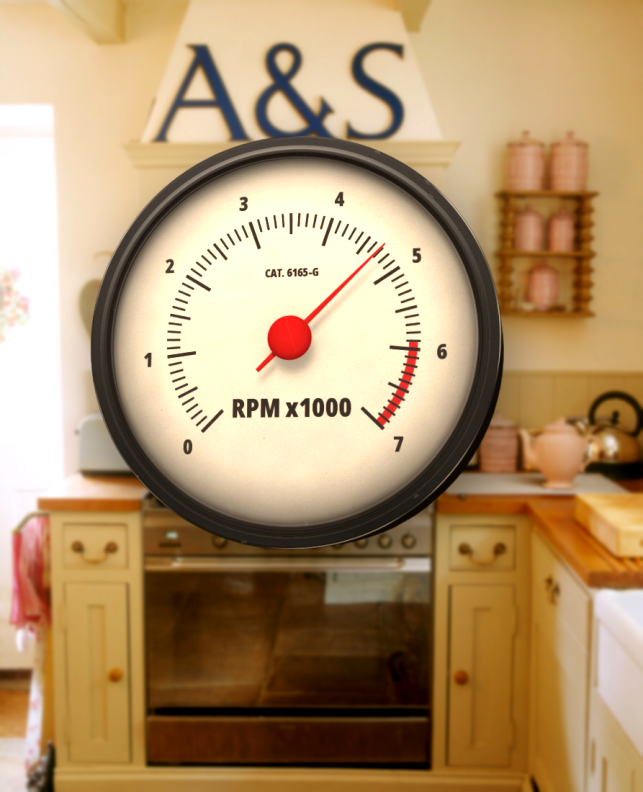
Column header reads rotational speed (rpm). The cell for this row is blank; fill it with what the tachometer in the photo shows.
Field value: 4700 rpm
